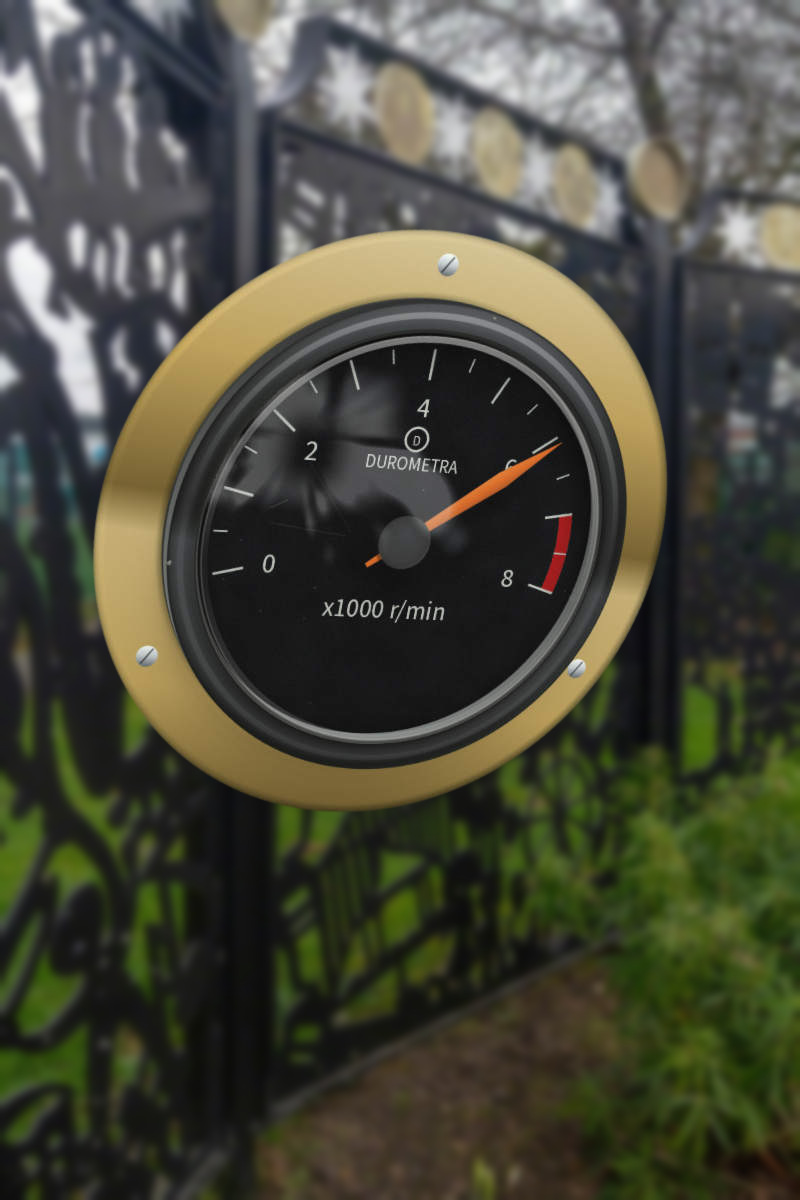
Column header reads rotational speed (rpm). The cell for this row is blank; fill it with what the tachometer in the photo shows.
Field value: 6000 rpm
